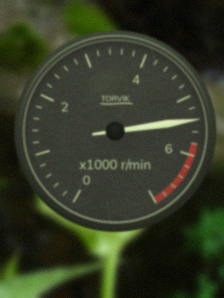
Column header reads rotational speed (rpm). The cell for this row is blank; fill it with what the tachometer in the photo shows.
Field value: 5400 rpm
